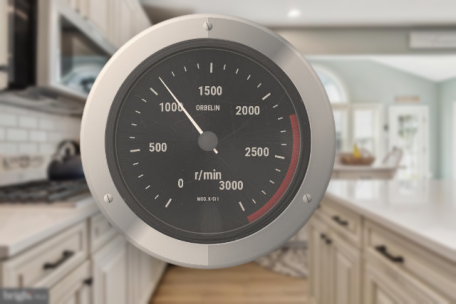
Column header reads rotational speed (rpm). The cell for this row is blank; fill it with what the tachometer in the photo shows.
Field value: 1100 rpm
